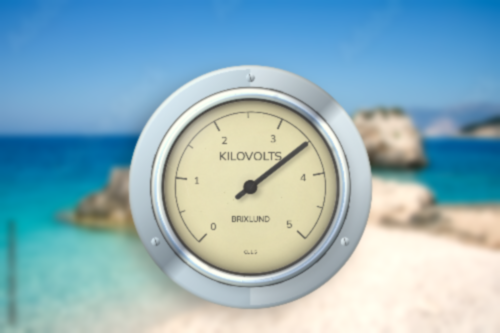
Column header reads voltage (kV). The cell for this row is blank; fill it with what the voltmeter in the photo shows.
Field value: 3.5 kV
